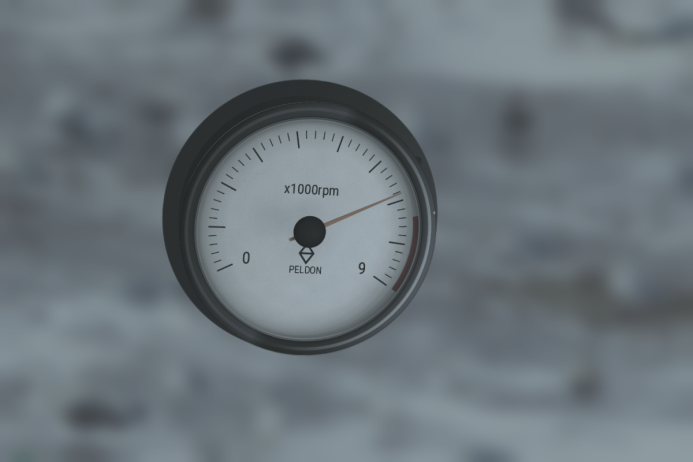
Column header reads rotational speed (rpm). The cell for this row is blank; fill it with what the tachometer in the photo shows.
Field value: 6800 rpm
